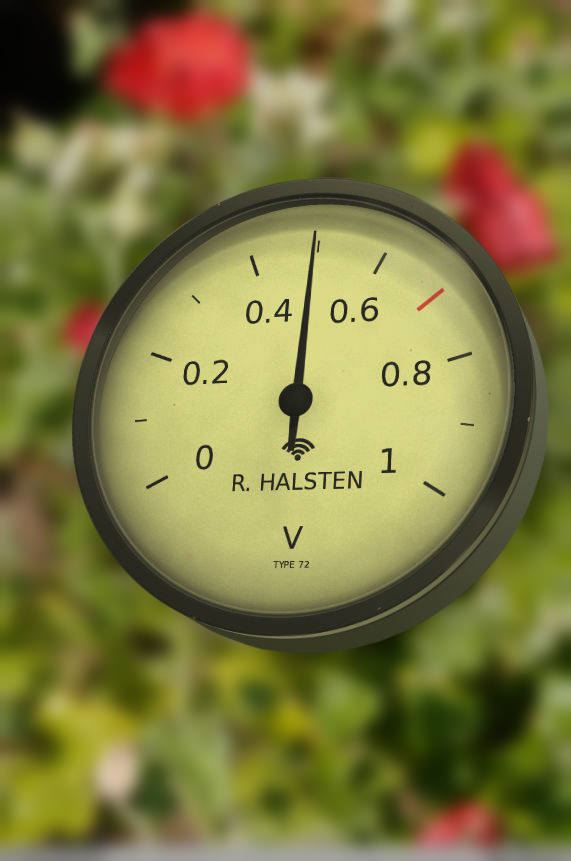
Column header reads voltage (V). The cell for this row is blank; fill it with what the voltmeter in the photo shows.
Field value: 0.5 V
